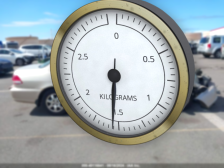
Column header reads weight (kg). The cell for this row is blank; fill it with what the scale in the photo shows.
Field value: 1.55 kg
